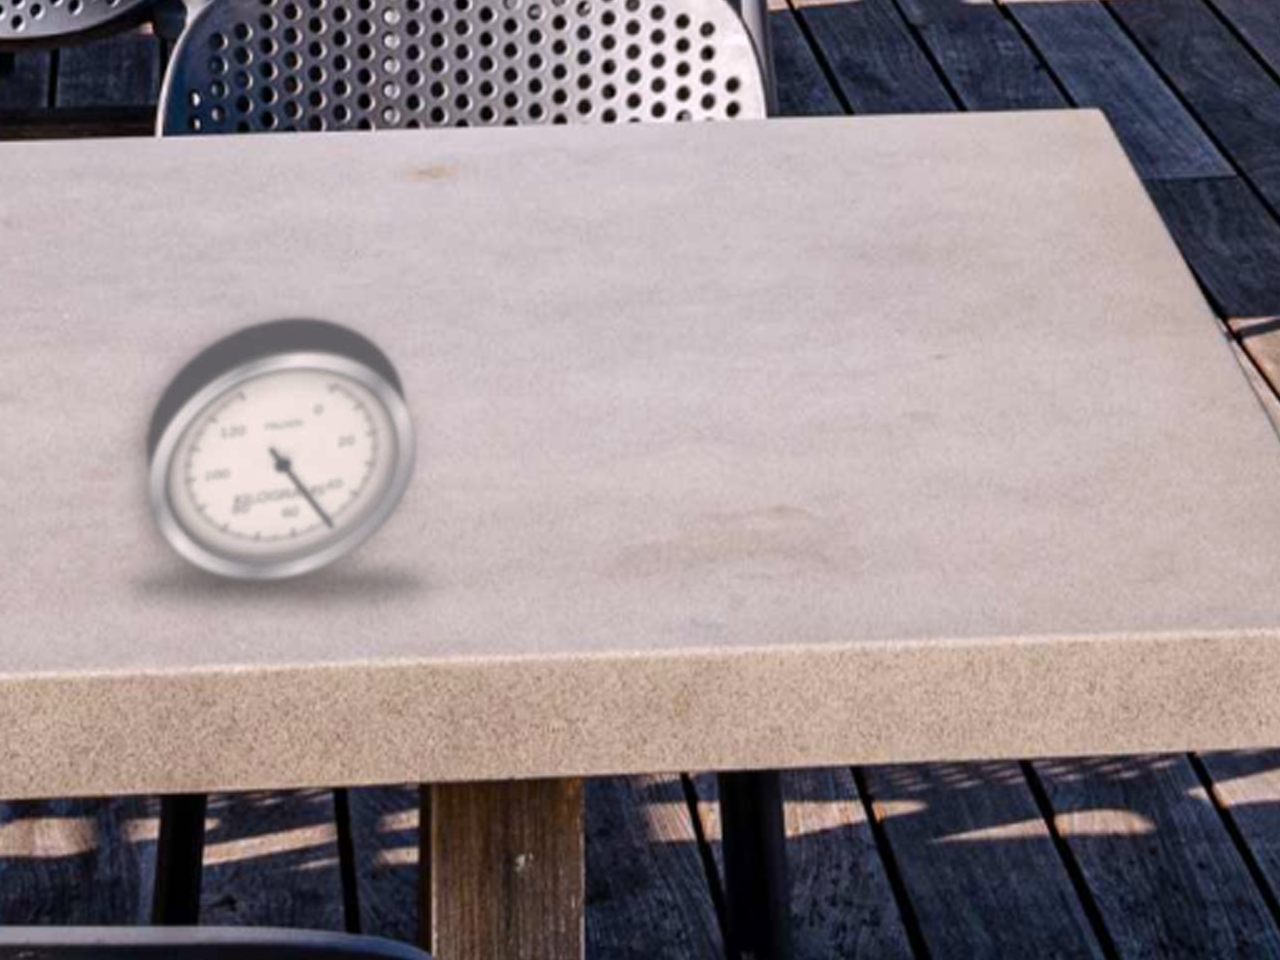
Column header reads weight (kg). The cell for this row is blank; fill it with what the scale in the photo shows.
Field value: 50 kg
